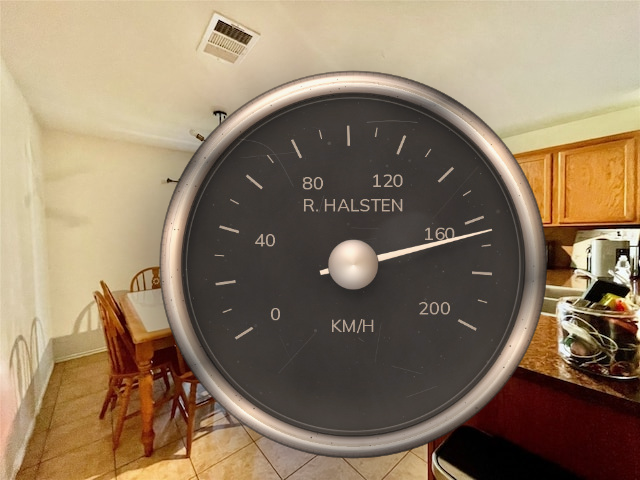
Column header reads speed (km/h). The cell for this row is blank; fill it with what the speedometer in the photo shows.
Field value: 165 km/h
